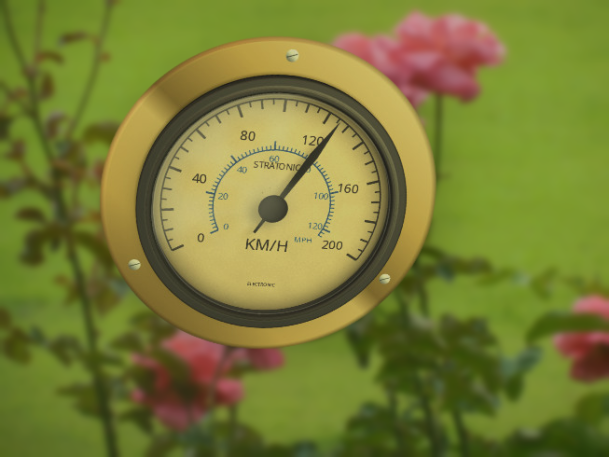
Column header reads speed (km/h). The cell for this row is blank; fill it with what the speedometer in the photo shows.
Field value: 125 km/h
